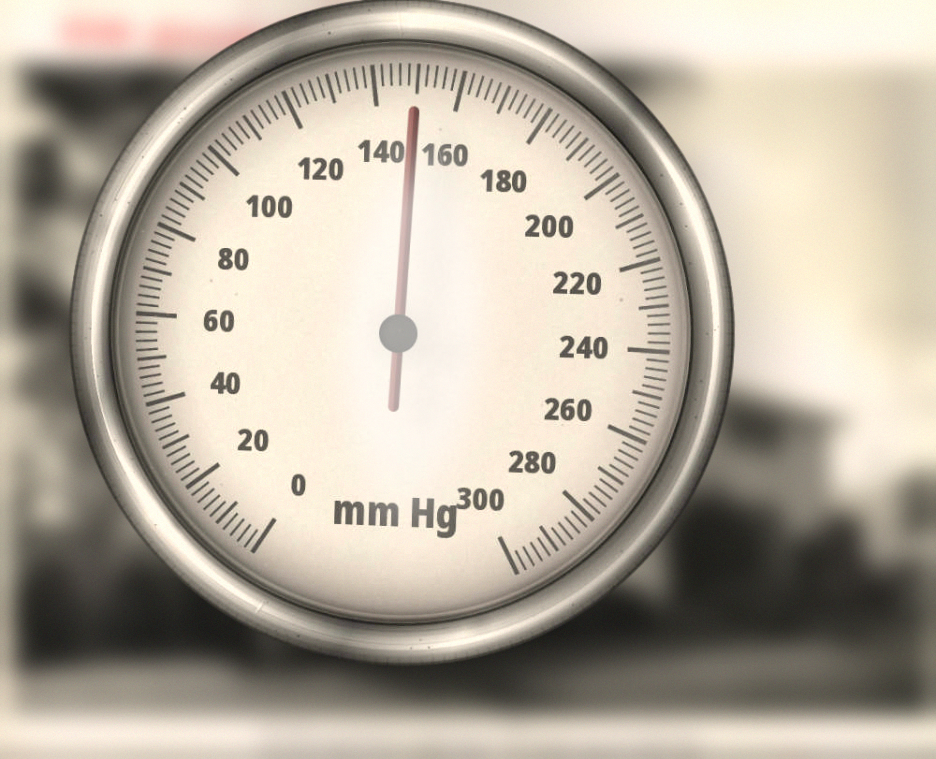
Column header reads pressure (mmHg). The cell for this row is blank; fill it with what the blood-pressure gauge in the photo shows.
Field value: 150 mmHg
